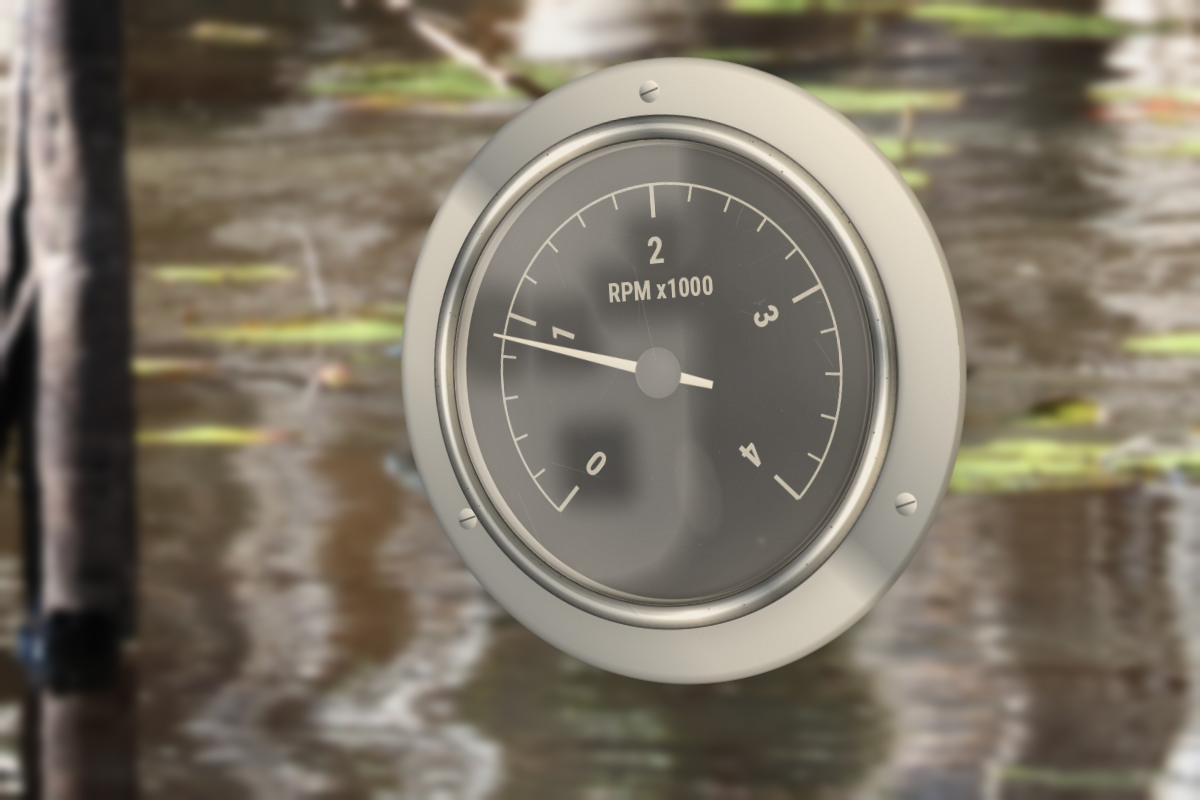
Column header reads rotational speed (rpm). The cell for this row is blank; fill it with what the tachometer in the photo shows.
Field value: 900 rpm
